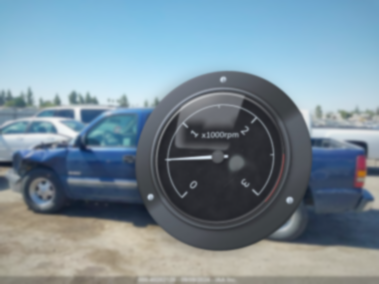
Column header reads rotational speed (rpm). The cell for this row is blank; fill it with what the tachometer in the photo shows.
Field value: 500 rpm
